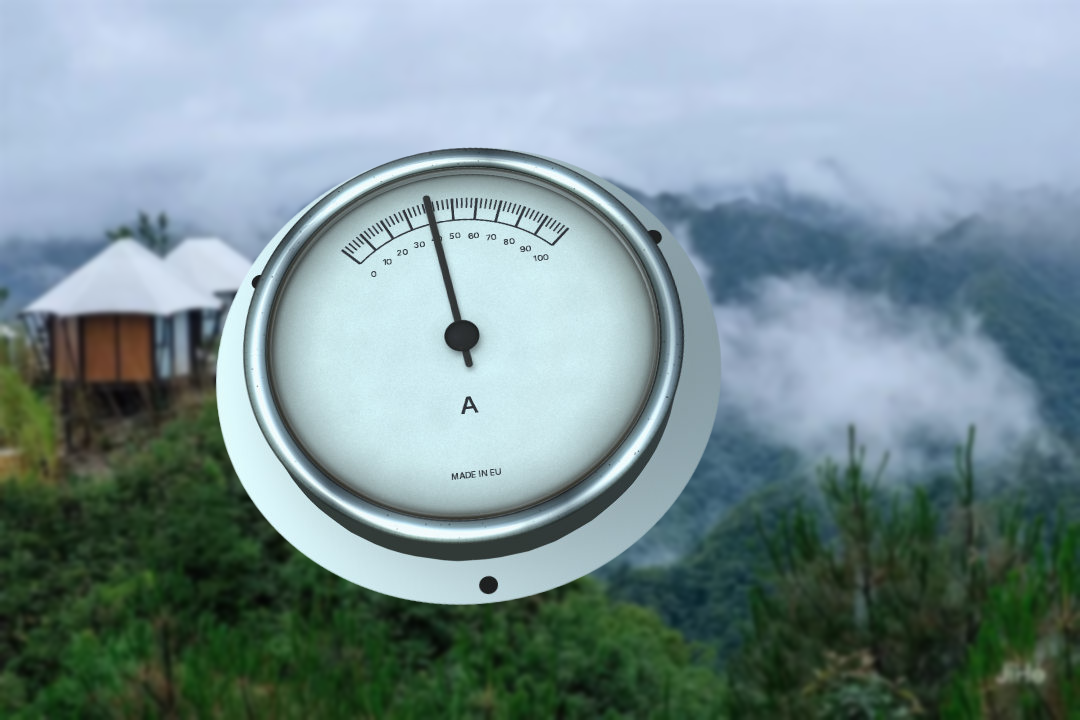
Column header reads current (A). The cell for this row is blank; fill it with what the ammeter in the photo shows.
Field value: 40 A
